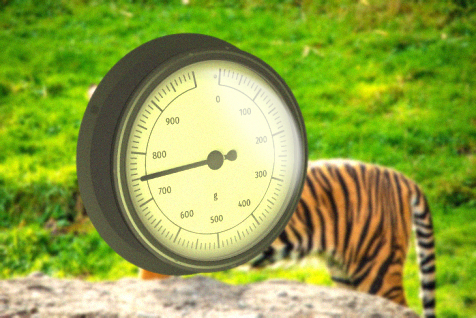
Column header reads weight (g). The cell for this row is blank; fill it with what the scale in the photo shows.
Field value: 750 g
